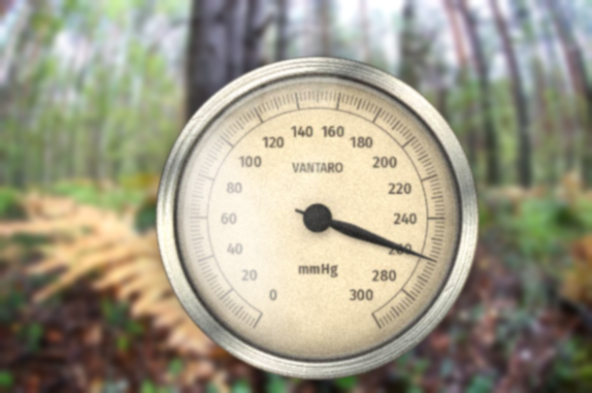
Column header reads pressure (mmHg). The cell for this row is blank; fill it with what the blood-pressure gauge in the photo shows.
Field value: 260 mmHg
